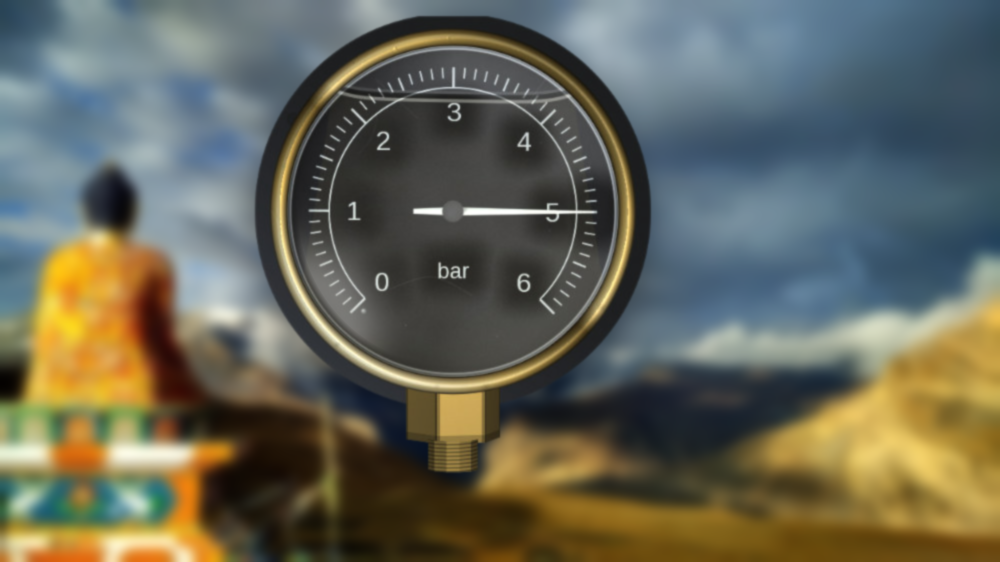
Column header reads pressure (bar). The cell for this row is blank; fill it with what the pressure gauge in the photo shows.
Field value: 5 bar
